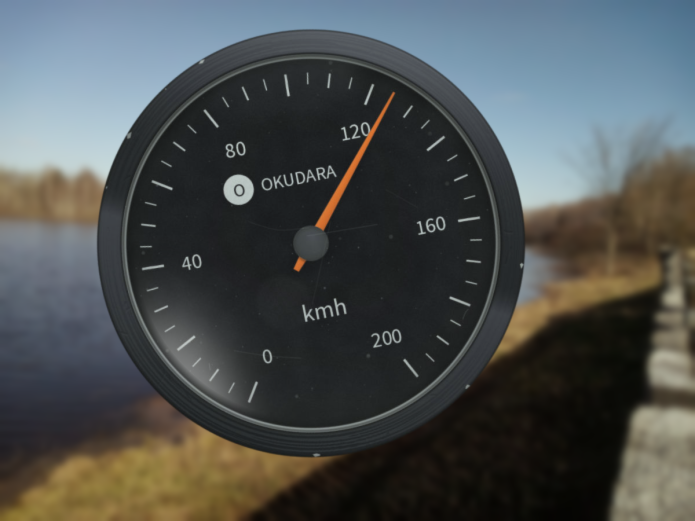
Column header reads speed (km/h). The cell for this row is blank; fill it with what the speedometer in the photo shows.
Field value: 125 km/h
